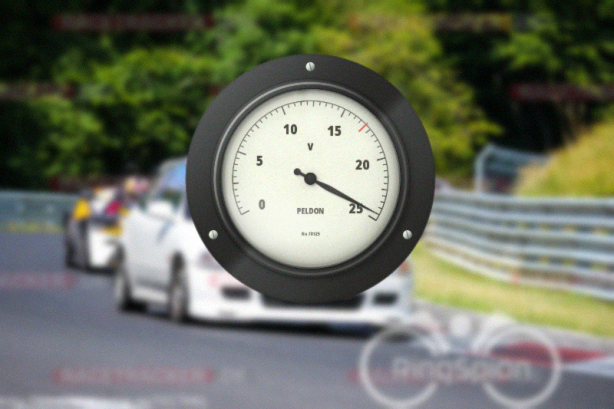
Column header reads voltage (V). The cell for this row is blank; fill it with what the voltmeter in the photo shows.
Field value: 24.5 V
